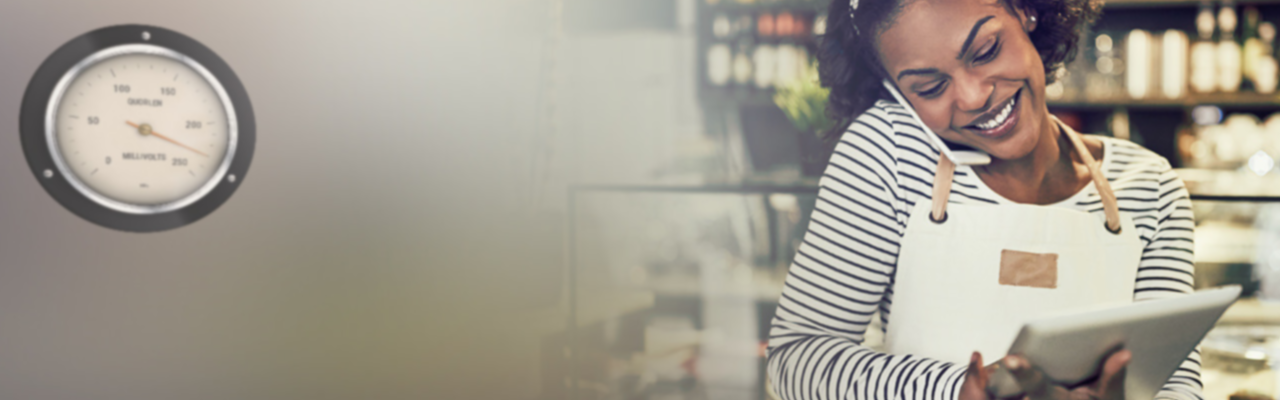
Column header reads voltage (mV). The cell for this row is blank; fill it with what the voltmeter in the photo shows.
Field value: 230 mV
